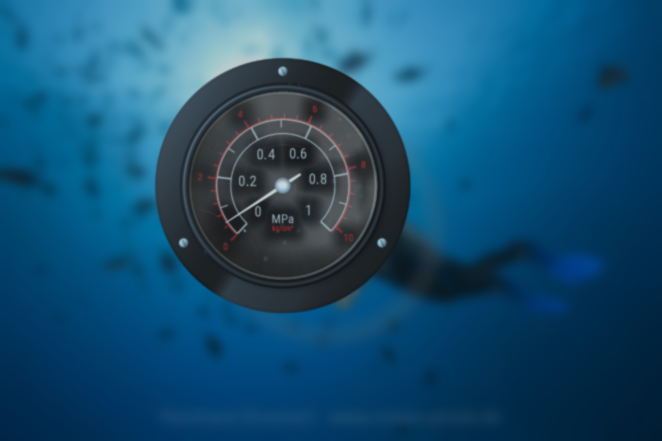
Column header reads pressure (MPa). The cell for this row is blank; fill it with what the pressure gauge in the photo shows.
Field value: 0.05 MPa
